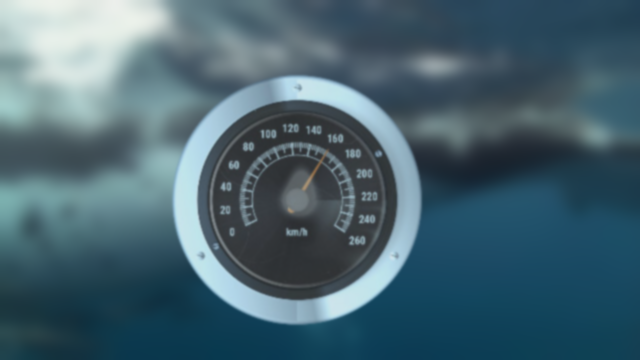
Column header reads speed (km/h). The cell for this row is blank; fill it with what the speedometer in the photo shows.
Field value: 160 km/h
